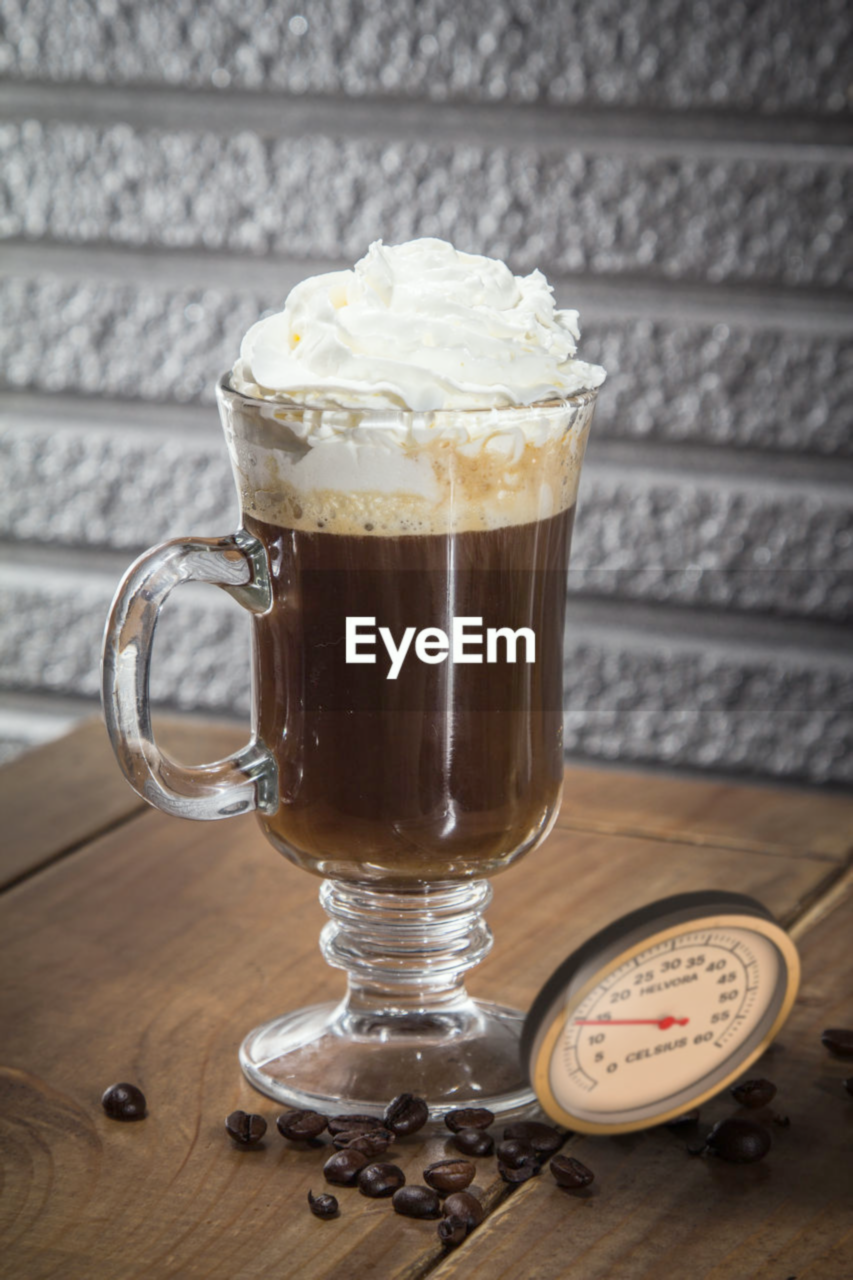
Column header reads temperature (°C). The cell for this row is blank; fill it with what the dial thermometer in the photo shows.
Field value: 15 °C
